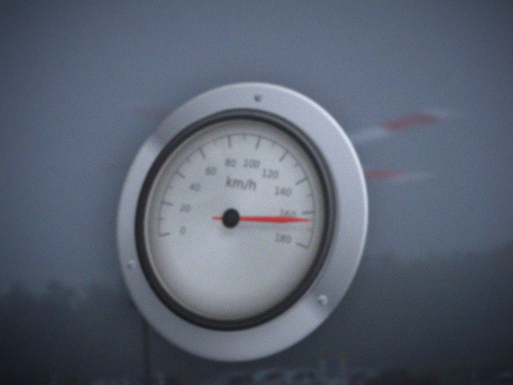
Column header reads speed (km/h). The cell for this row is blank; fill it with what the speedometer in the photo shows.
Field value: 165 km/h
